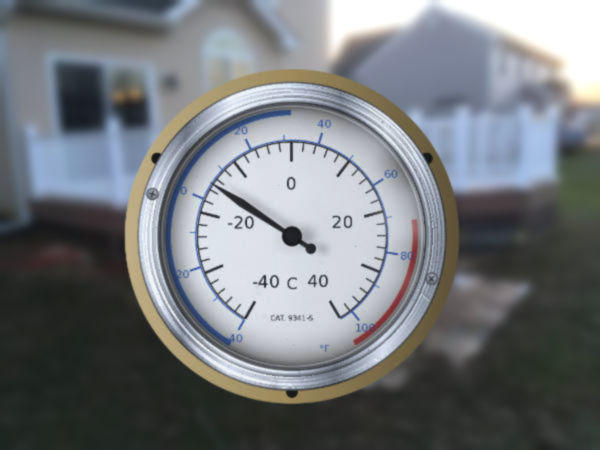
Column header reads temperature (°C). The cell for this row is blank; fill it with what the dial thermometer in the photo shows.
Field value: -15 °C
